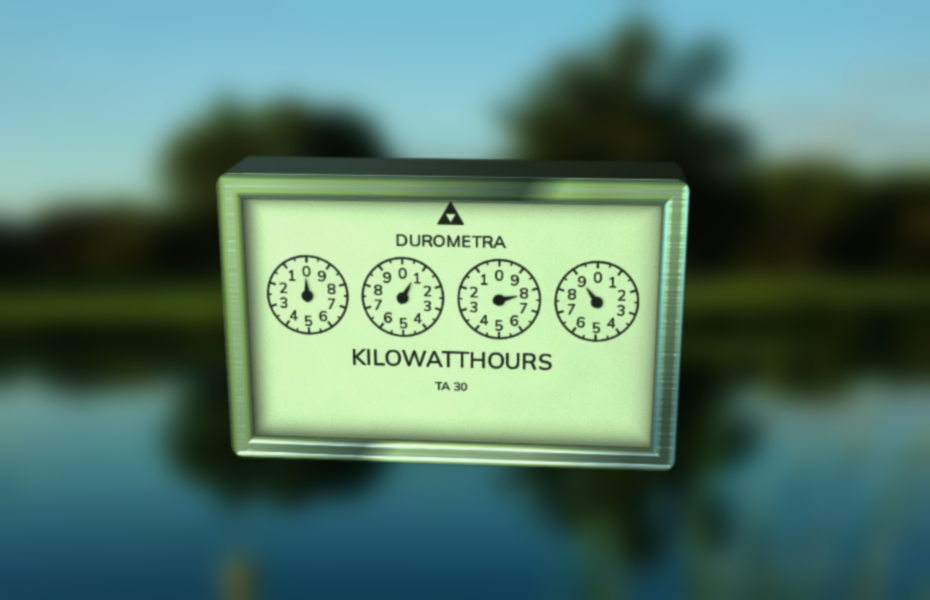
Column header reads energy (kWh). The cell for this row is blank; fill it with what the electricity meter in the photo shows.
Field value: 79 kWh
